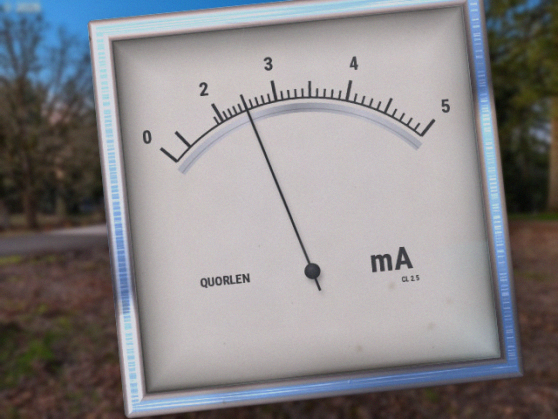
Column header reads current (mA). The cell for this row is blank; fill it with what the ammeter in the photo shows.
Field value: 2.5 mA
